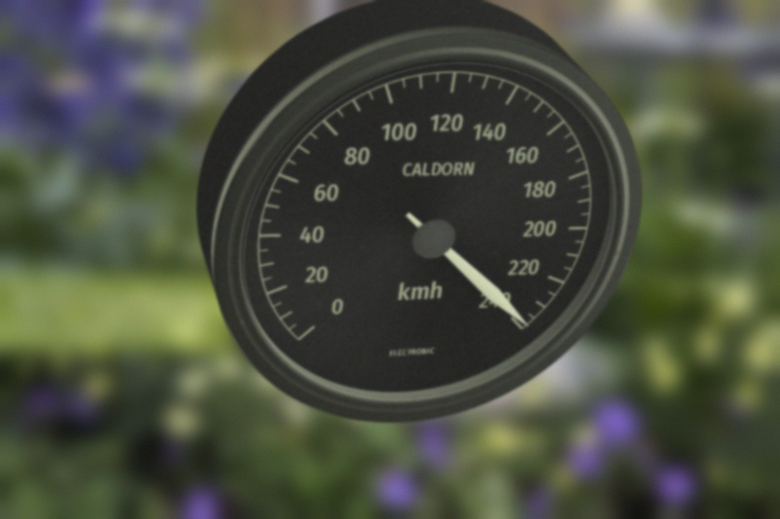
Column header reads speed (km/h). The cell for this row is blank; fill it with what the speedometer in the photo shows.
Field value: 237.5 km/h
